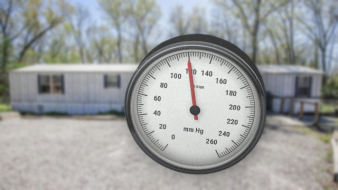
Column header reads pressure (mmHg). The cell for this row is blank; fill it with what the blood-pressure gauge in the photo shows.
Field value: 120 mmHg
